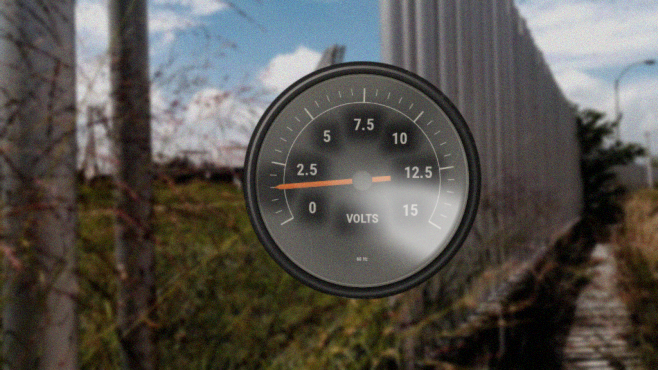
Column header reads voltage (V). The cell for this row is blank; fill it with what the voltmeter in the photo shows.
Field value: 1.5 V
